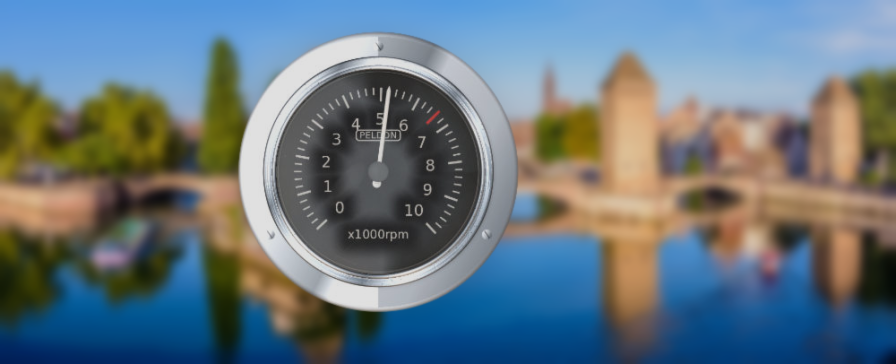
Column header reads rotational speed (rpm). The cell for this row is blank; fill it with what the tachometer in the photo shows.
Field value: 5200 rpm
